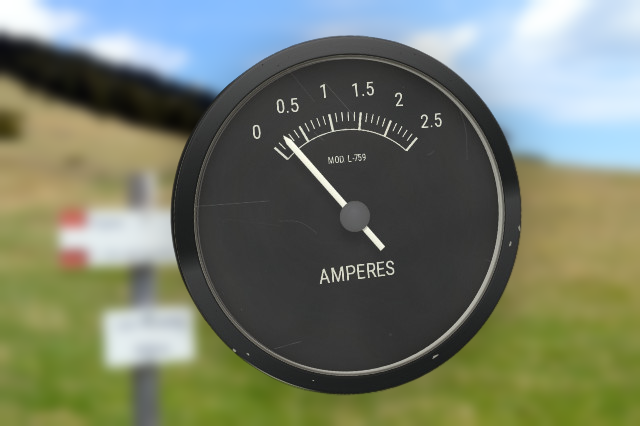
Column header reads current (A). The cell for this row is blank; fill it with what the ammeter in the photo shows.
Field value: 0.2 A
